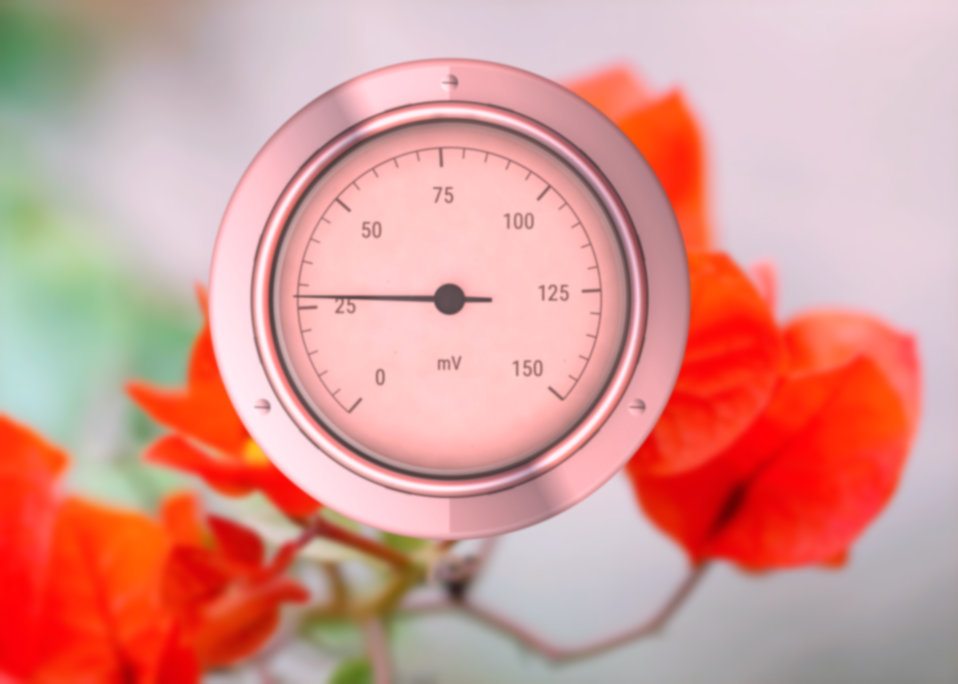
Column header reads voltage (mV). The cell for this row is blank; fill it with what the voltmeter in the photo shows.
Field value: 27.5 mV
